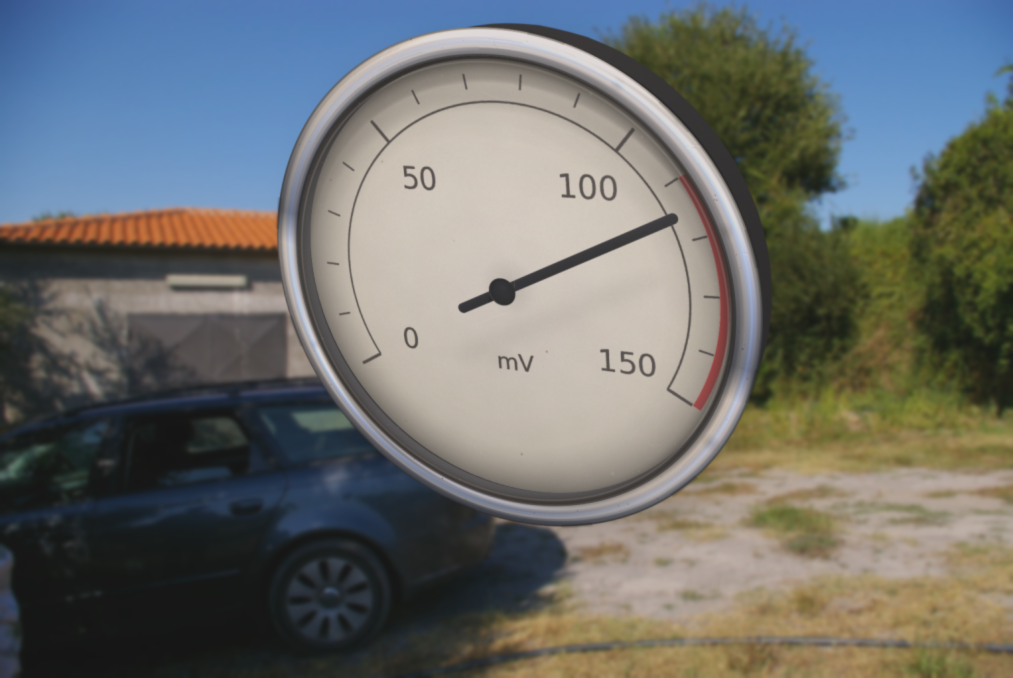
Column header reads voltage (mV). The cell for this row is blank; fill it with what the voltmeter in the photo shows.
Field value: 115 mV
